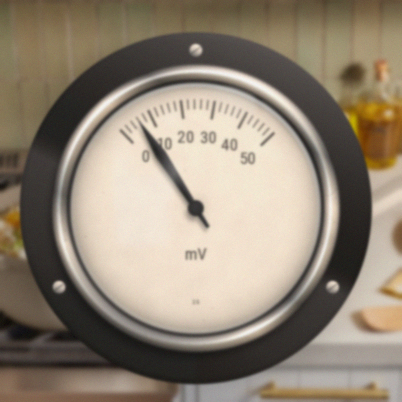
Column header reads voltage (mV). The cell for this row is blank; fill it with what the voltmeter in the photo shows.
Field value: 6 mV
